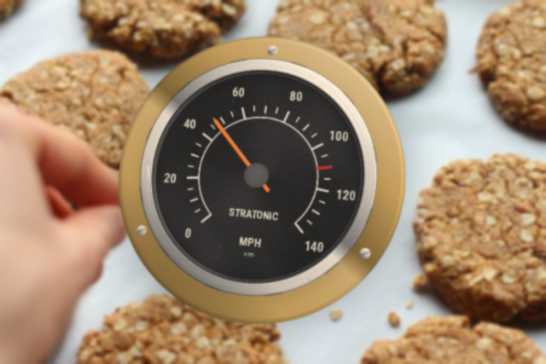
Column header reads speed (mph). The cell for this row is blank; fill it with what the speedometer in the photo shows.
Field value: 47.5 mph
